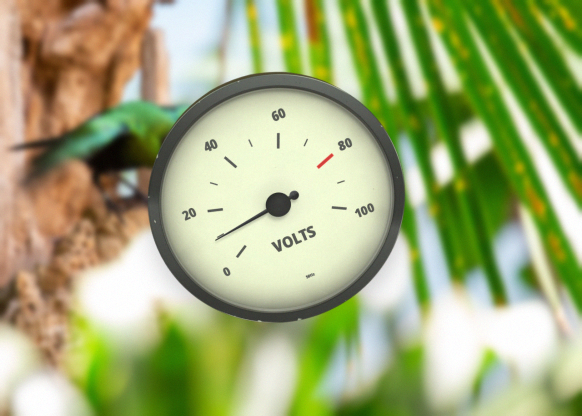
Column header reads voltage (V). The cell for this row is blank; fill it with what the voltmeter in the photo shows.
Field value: 10 V
